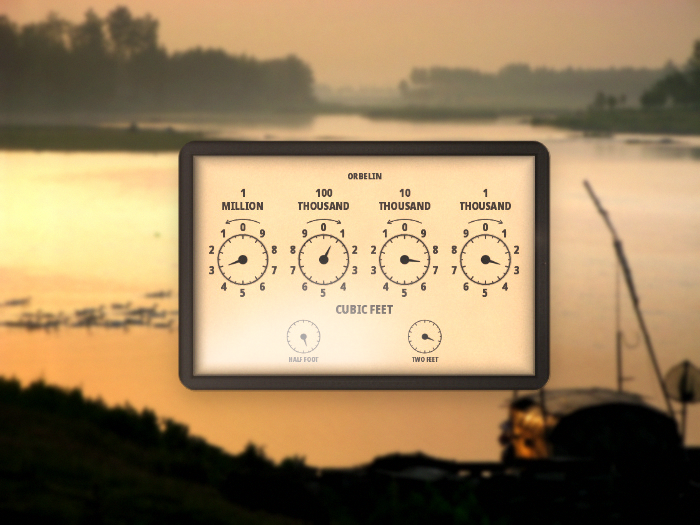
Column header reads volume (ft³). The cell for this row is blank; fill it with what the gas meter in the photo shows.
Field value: 307300 ft³
